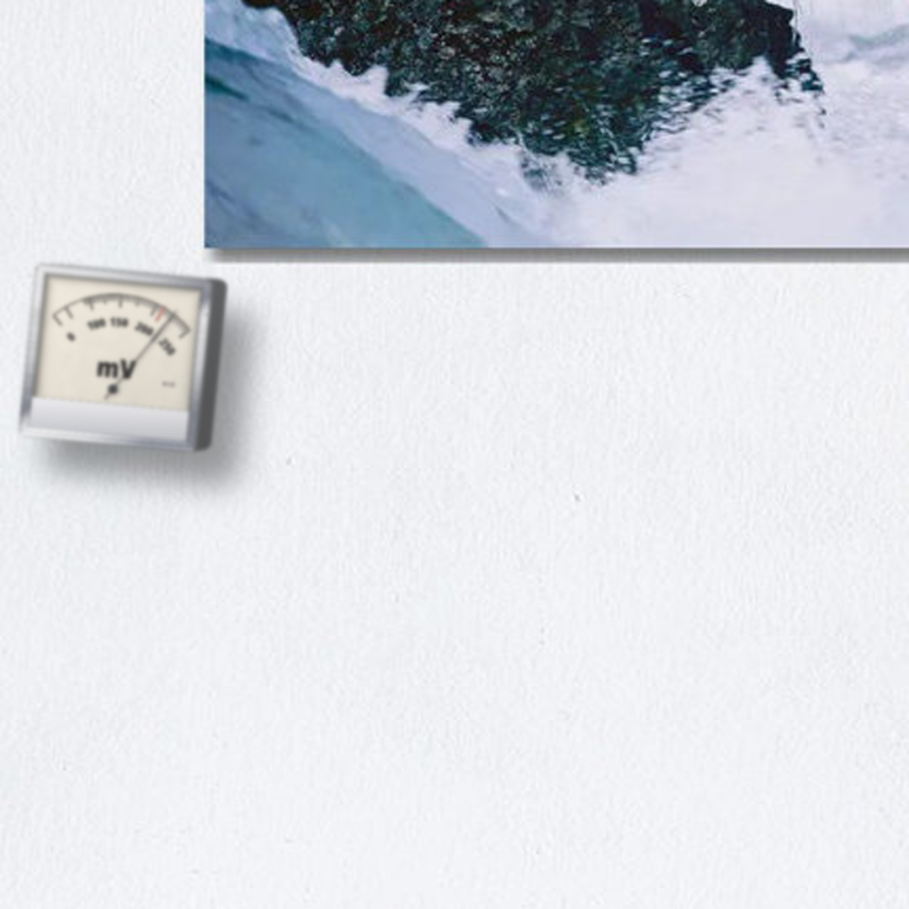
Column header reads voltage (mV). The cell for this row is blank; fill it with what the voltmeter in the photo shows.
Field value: 225 mV
